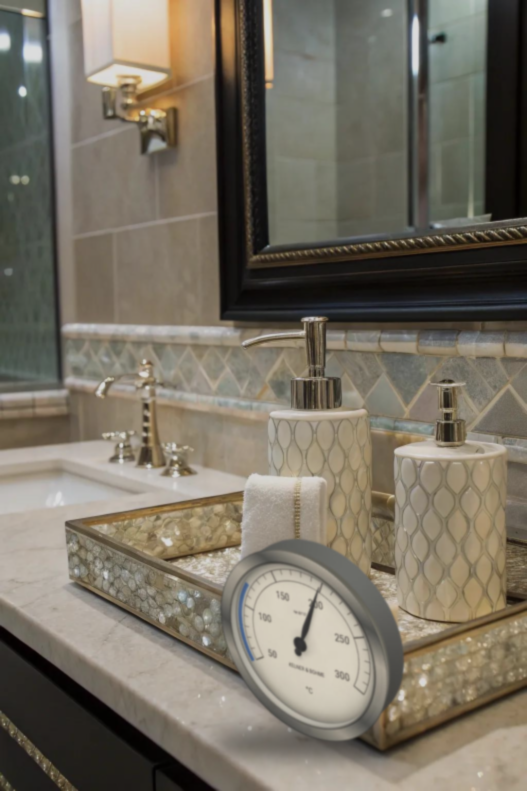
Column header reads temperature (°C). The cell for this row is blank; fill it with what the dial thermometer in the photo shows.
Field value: 200 °C
